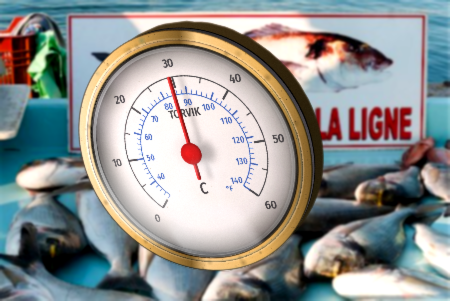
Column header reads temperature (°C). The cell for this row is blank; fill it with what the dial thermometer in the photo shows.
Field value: 30 °C
